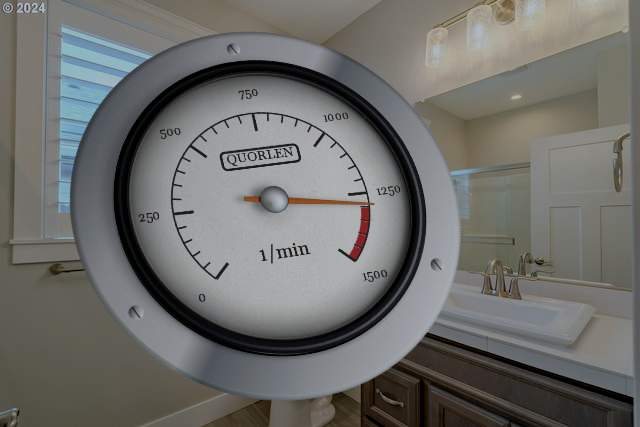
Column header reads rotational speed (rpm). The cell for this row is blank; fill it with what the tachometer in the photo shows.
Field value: 1300 rpm
